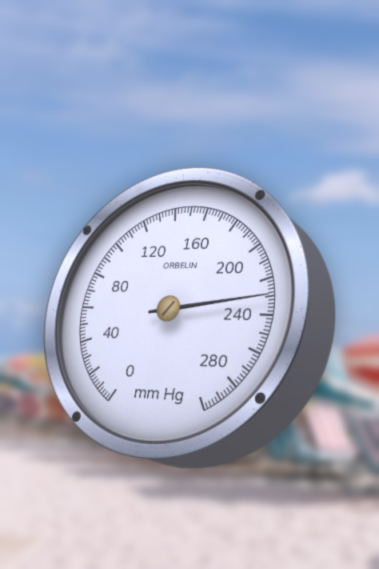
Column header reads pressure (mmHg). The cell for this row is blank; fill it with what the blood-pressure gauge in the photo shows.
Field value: 230 mmHg
